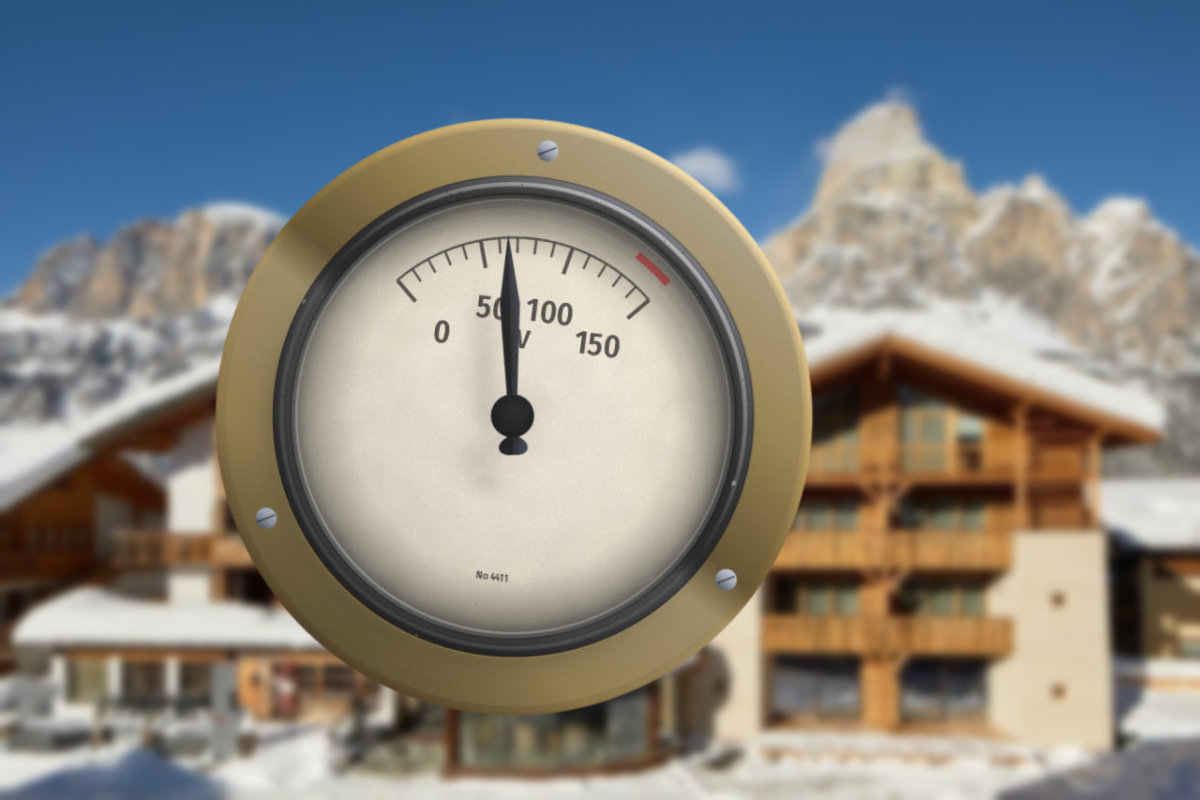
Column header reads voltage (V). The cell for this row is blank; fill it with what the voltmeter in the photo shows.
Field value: 65 V
